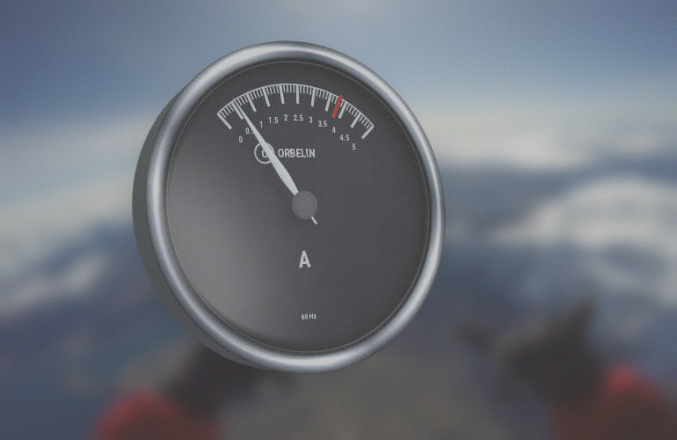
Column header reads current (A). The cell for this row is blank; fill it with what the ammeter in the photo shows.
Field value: 0.5 A
